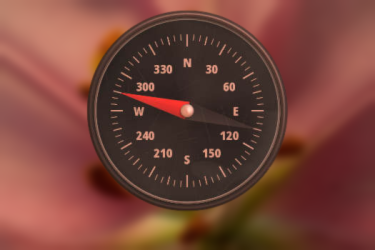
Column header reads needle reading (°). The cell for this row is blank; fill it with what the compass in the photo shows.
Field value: 285 °
